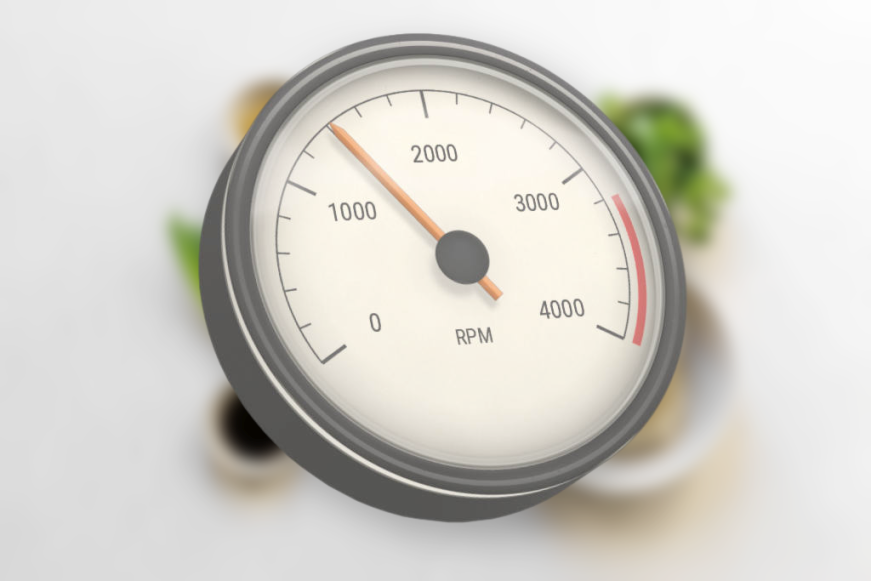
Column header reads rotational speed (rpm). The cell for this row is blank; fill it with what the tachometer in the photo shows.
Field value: 1400 rpm
